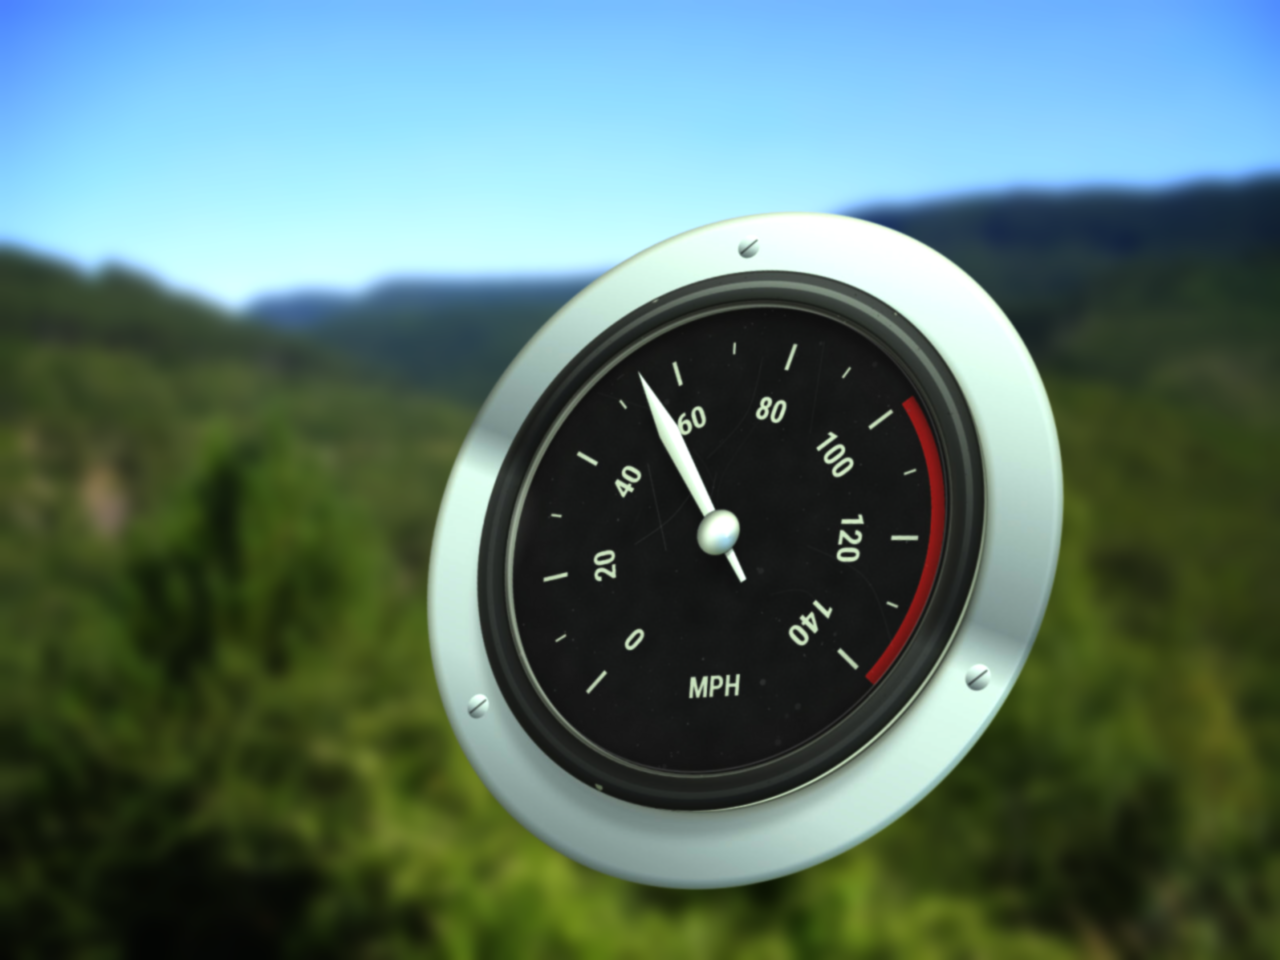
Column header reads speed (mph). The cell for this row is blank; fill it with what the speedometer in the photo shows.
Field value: 55 mph
